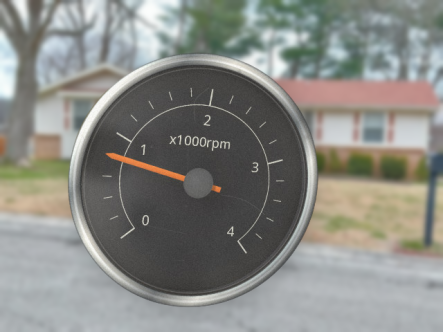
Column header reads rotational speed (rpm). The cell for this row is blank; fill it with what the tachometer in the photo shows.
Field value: 800 rpm
